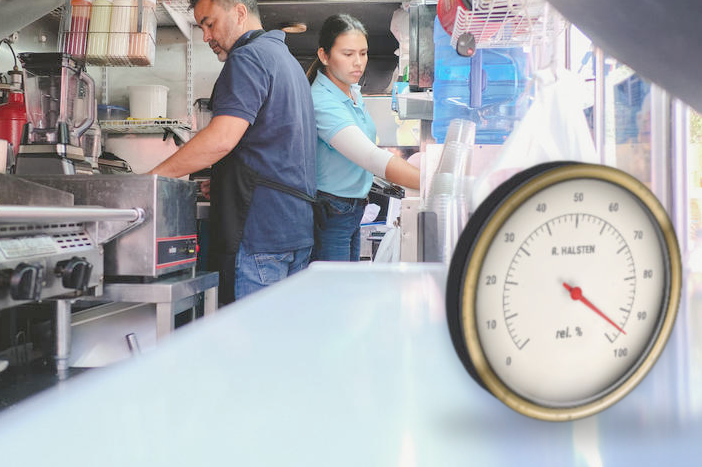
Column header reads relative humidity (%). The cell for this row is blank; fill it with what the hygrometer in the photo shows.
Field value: 96 %
